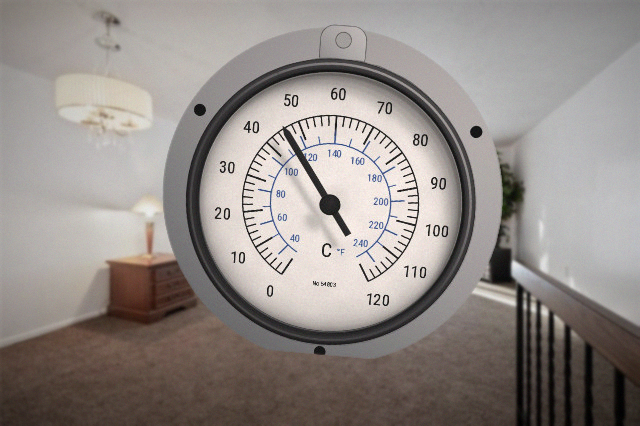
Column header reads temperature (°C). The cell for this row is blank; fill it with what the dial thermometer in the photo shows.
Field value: 46 °C
